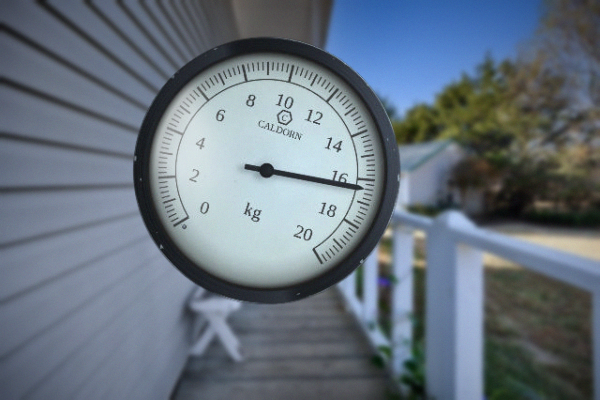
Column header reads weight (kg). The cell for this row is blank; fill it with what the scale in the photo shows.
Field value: 16.4 kg
